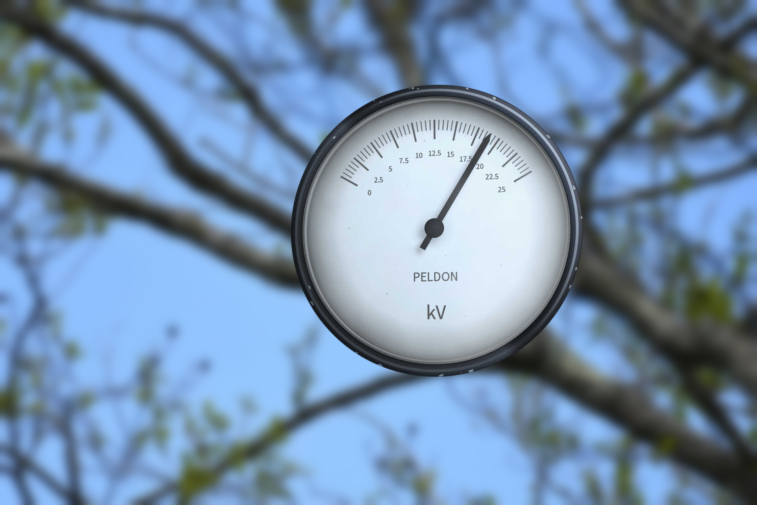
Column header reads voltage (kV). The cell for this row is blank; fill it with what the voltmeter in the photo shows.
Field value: 19 kV
